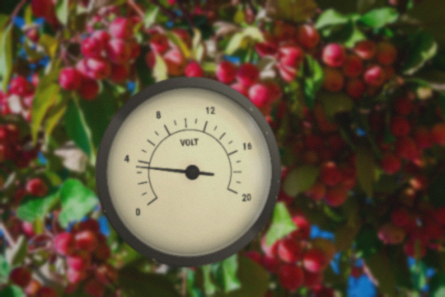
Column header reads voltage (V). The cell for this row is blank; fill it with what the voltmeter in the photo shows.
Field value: 3.5 V
